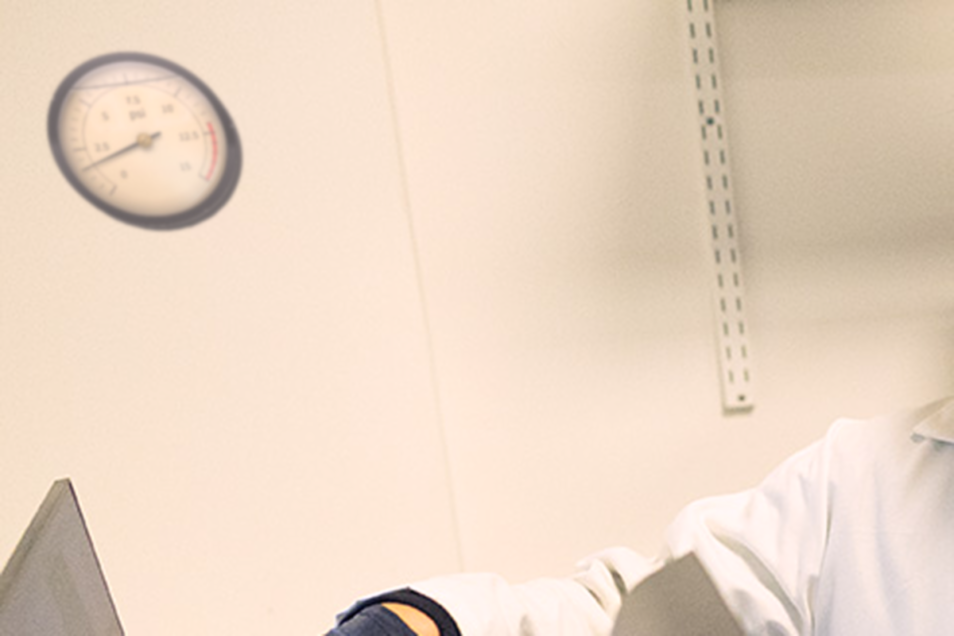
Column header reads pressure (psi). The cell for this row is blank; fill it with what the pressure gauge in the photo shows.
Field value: 1.5 psi
